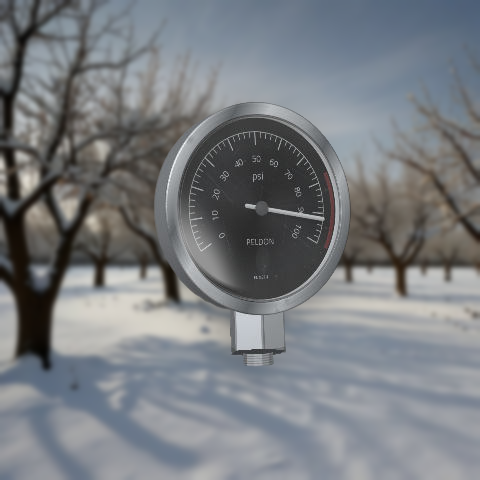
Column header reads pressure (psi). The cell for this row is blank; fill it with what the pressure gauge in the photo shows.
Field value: 92 psi
